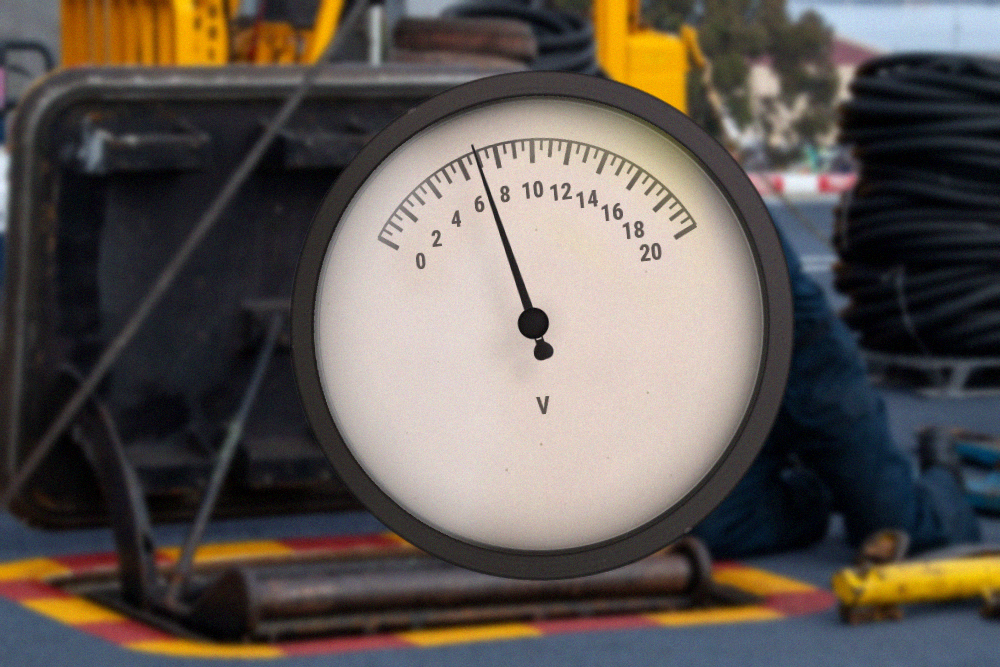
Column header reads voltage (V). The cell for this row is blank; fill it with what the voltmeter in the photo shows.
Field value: 7 V
